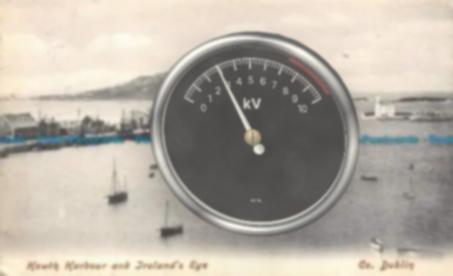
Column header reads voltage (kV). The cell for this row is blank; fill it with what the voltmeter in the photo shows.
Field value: 3 kV
